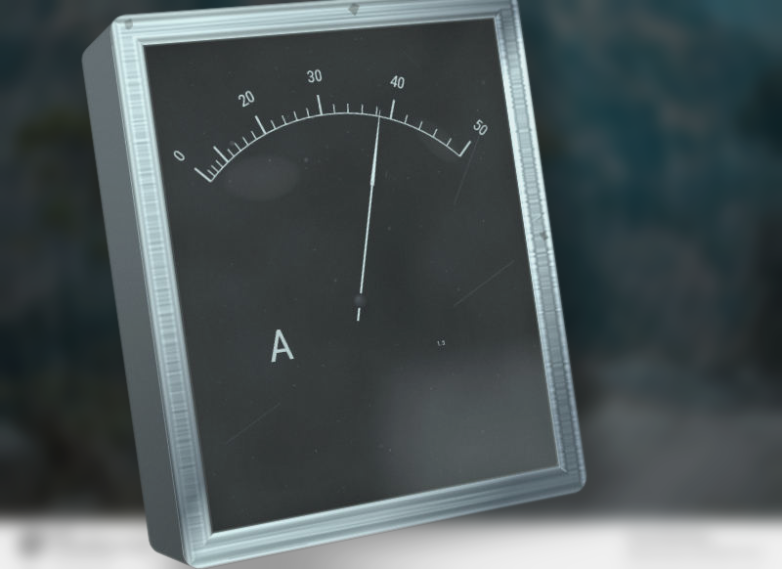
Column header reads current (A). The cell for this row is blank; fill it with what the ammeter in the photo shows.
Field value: 38 A
